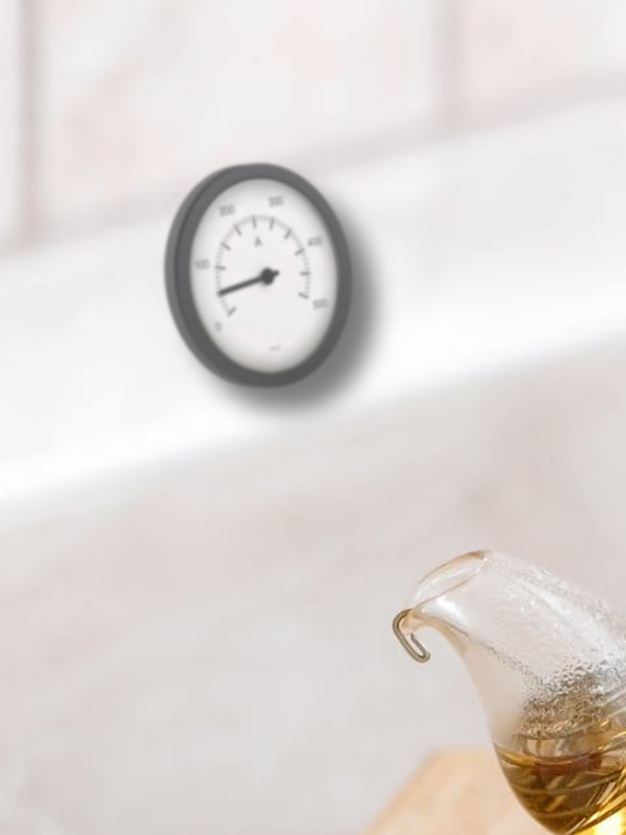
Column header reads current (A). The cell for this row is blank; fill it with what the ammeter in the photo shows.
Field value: 50 A
